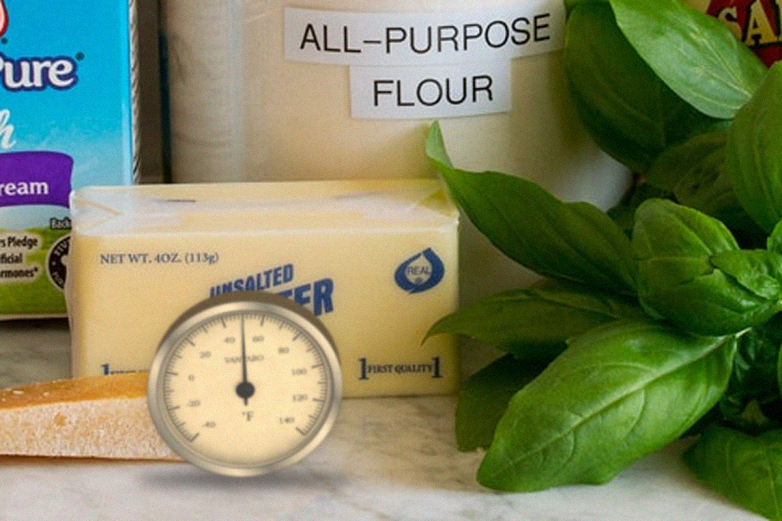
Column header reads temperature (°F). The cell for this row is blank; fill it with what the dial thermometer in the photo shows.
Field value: 50 °F
